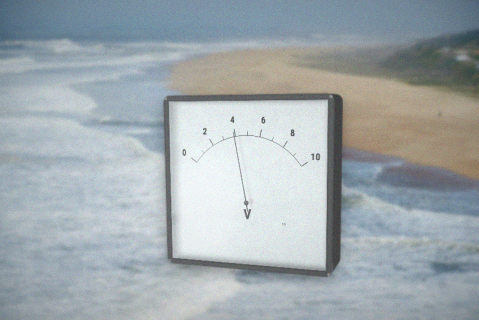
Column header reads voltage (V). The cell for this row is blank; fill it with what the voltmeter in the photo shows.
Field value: 4 V
